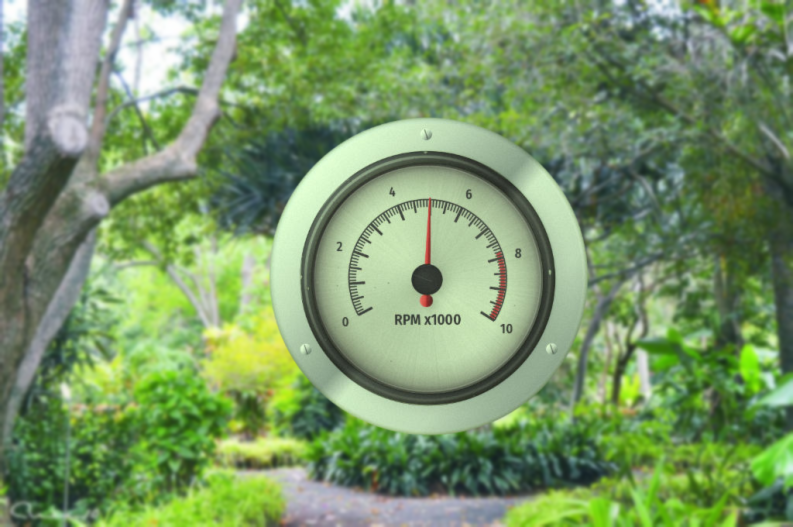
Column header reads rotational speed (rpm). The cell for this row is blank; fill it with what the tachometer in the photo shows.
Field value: 5000 rpm
